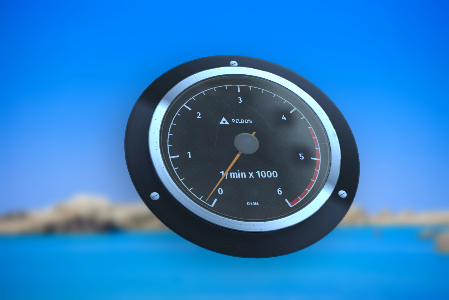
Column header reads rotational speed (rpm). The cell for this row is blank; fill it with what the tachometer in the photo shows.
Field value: 100 rpm
